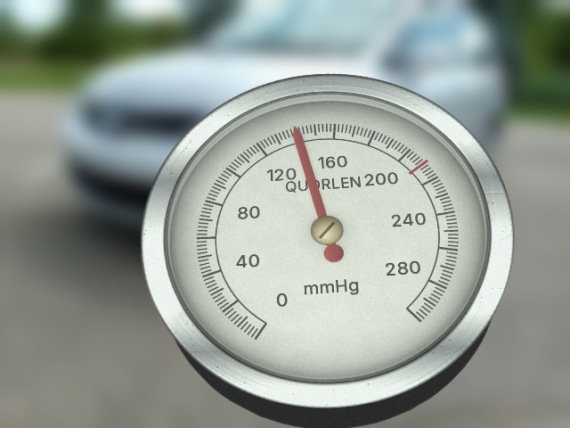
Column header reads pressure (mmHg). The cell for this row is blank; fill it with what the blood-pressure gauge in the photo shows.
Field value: 140 mmHg
